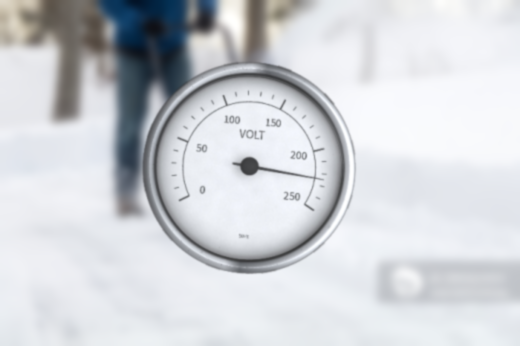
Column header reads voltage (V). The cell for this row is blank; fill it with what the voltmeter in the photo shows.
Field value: 225 V
